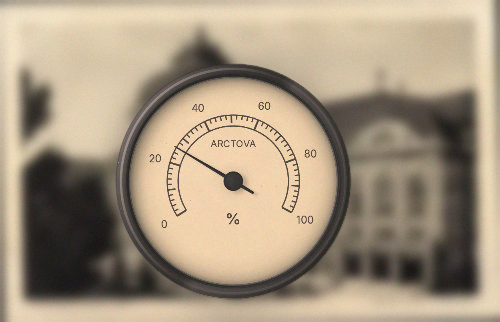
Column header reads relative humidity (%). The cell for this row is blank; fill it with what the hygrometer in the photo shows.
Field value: 26 %
